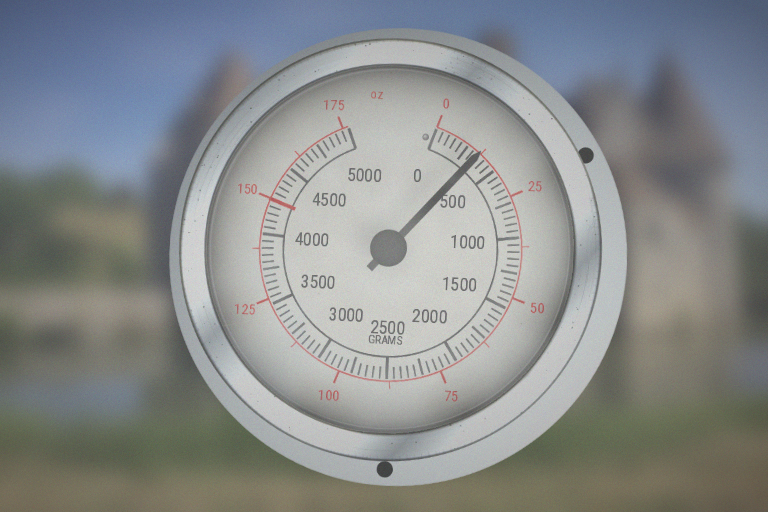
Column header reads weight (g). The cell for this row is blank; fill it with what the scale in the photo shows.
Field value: 350 g
